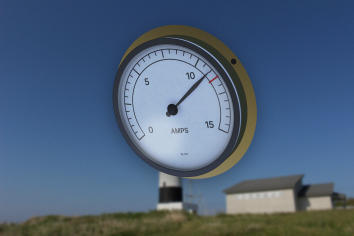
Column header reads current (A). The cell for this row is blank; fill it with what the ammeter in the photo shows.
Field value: 11 A
